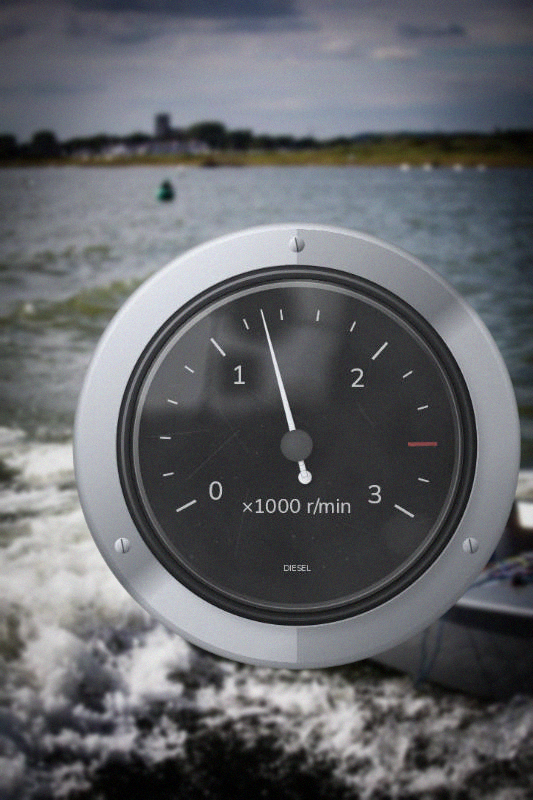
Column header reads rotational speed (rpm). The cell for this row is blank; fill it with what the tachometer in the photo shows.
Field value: 1300 rpm
